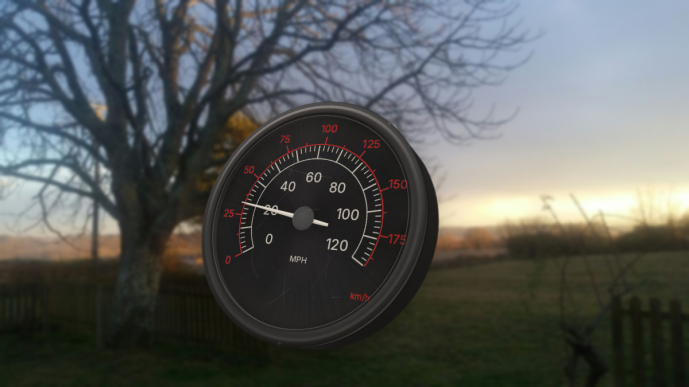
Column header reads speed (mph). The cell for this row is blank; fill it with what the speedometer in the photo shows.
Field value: 20 mph
